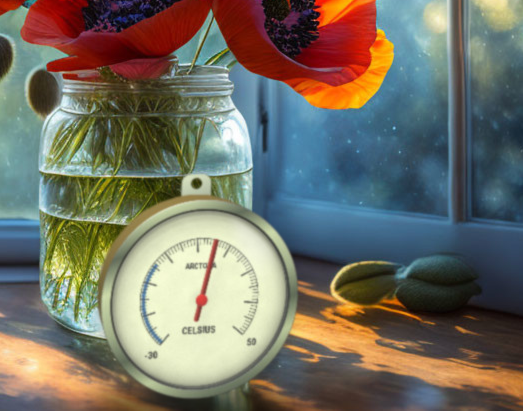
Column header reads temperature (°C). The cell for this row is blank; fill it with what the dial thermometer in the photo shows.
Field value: 15 °C
